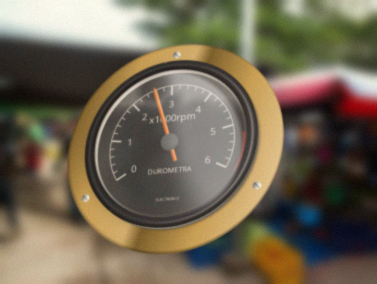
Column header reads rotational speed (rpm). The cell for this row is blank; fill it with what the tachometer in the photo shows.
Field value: 2600 rpm
